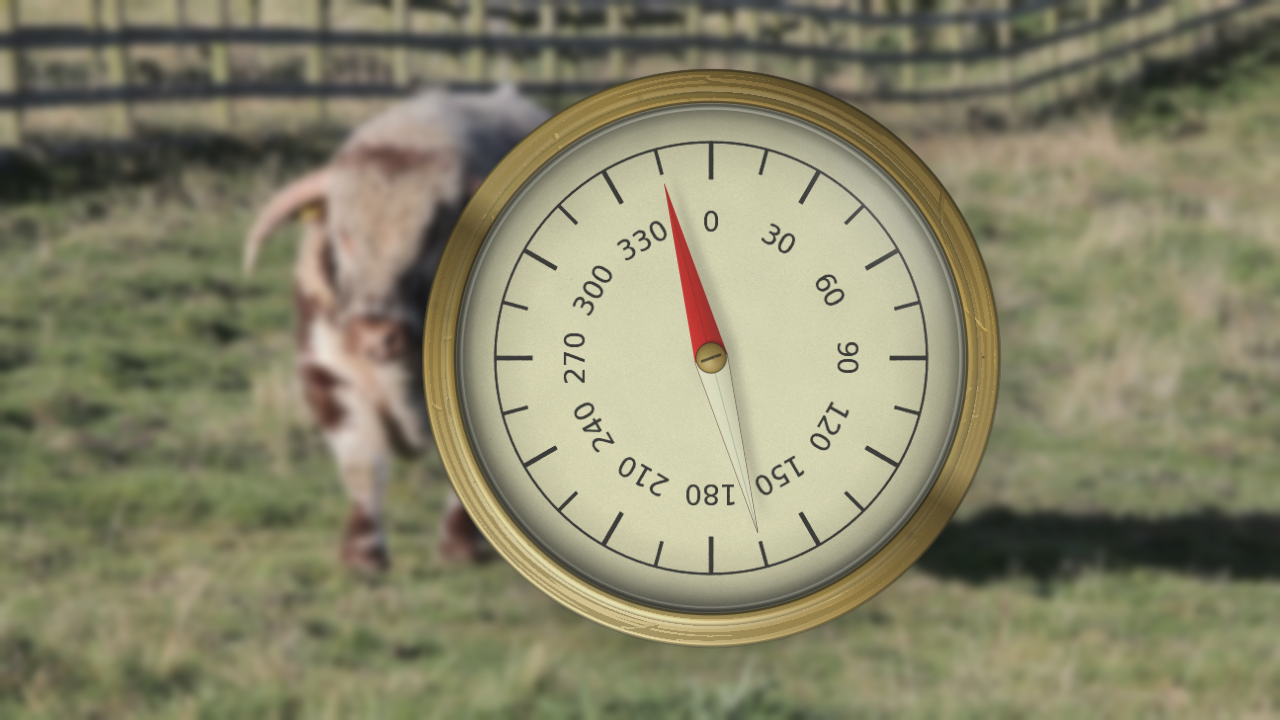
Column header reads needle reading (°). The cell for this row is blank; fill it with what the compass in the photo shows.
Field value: 345 °
